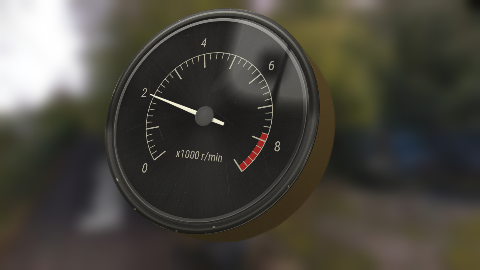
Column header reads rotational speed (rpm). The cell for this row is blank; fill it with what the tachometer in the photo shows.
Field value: 2000 rpm
